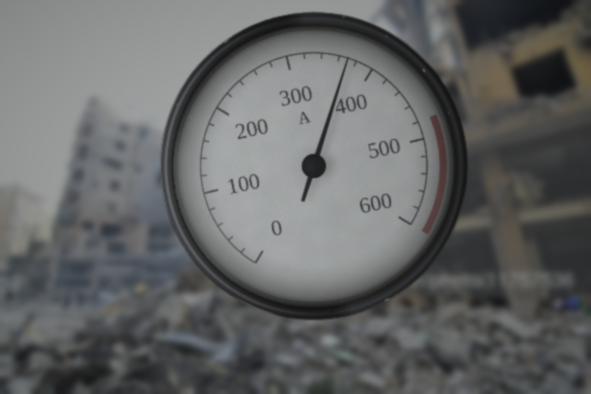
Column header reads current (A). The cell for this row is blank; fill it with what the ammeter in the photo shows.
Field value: 370 A
